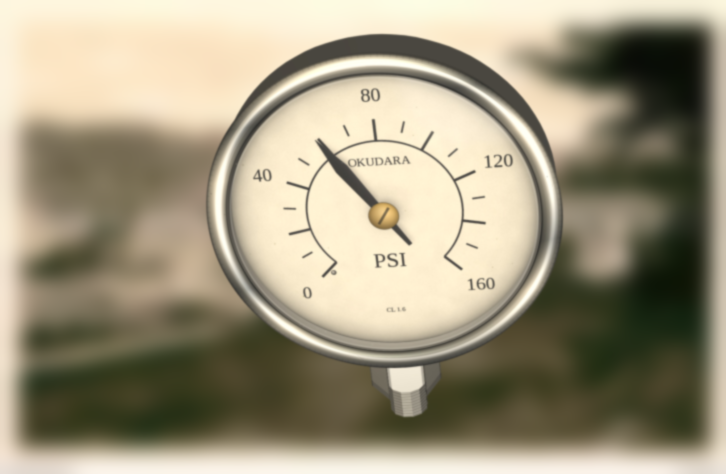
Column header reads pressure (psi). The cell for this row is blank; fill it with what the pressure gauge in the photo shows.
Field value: 60 psi
